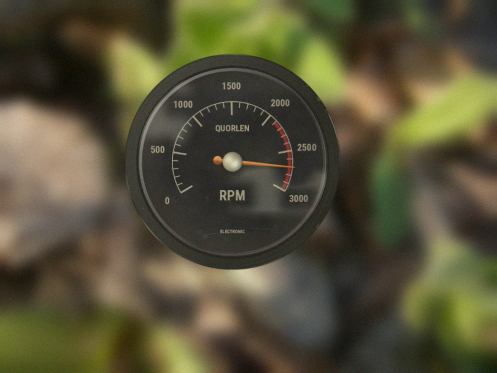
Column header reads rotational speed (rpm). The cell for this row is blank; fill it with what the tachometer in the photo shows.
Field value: 2700 rpm
